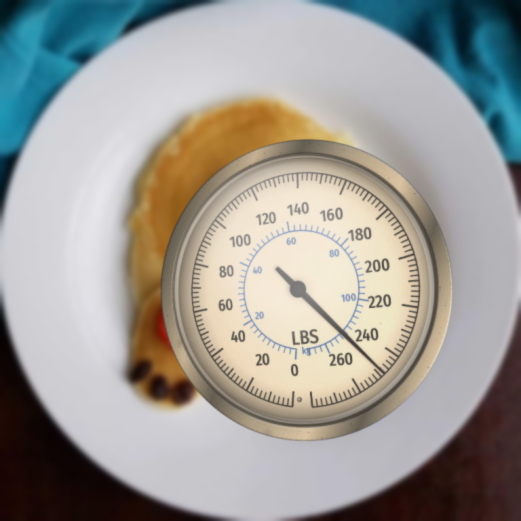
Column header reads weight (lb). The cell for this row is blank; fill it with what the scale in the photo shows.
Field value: 248 lb
